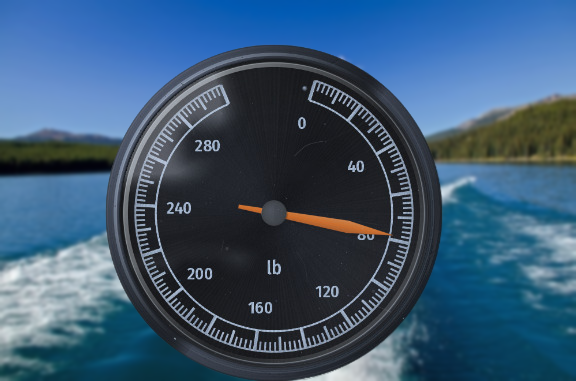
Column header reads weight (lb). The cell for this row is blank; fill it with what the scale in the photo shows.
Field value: 78 lb
